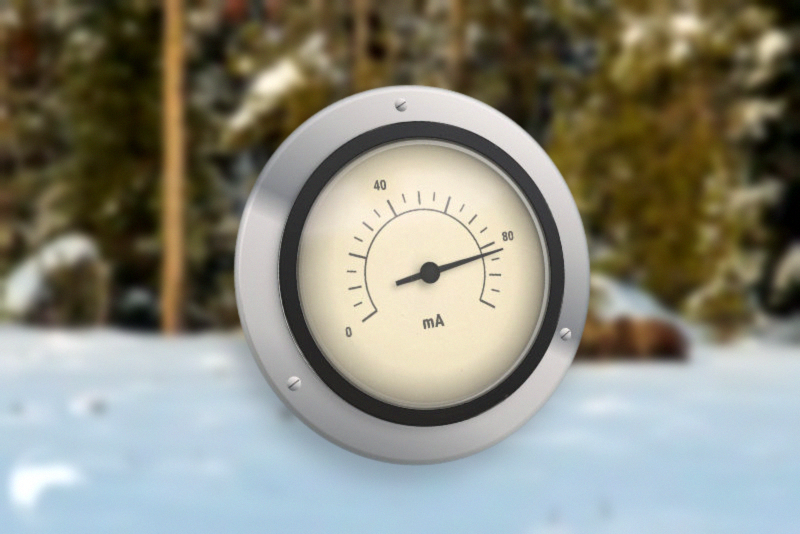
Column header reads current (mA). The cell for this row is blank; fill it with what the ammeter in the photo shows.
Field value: 82.5 mA
